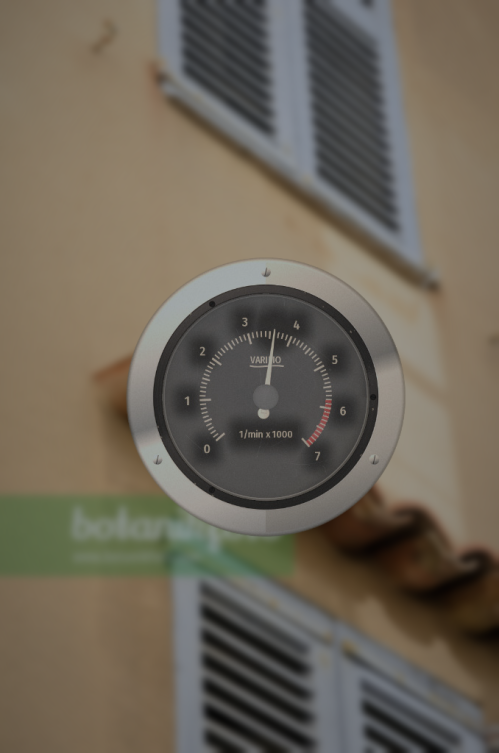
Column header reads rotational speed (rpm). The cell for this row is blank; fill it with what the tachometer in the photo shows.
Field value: 3600 rpm
